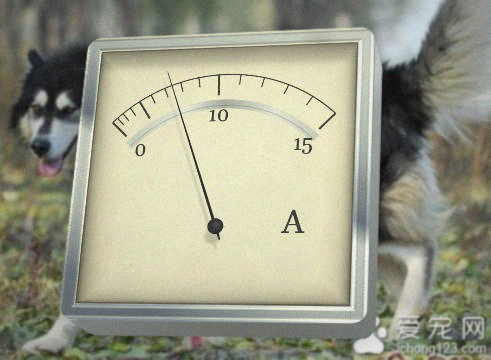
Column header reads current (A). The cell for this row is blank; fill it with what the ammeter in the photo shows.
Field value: 7.5 A
